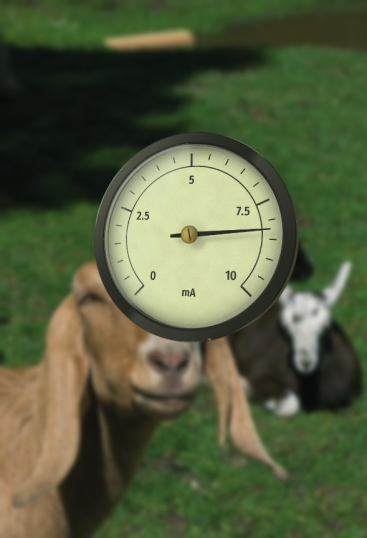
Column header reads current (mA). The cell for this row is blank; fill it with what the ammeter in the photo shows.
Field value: 8.25 mA
